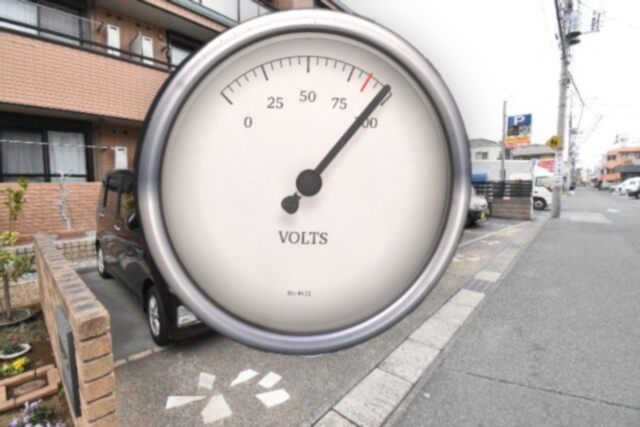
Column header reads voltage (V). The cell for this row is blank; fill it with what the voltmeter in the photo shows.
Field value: 95 V
